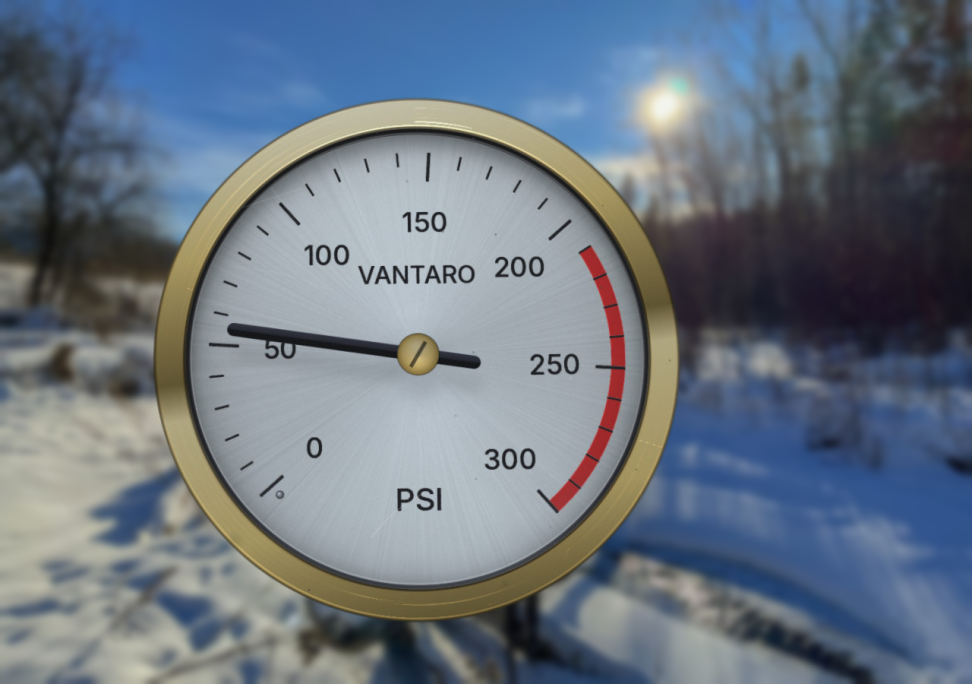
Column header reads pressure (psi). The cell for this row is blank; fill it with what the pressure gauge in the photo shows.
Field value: 55 psi
